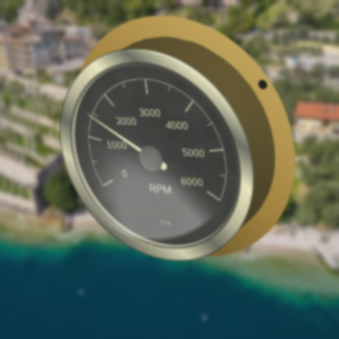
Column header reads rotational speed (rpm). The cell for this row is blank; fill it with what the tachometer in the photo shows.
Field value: 1500 rpm
